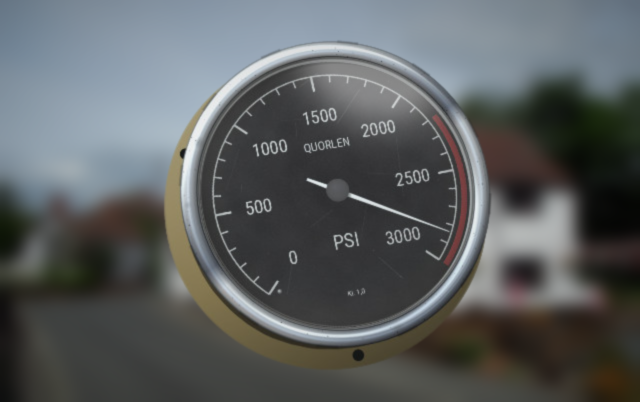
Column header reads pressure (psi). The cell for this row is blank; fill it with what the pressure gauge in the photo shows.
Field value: 2850 psi
